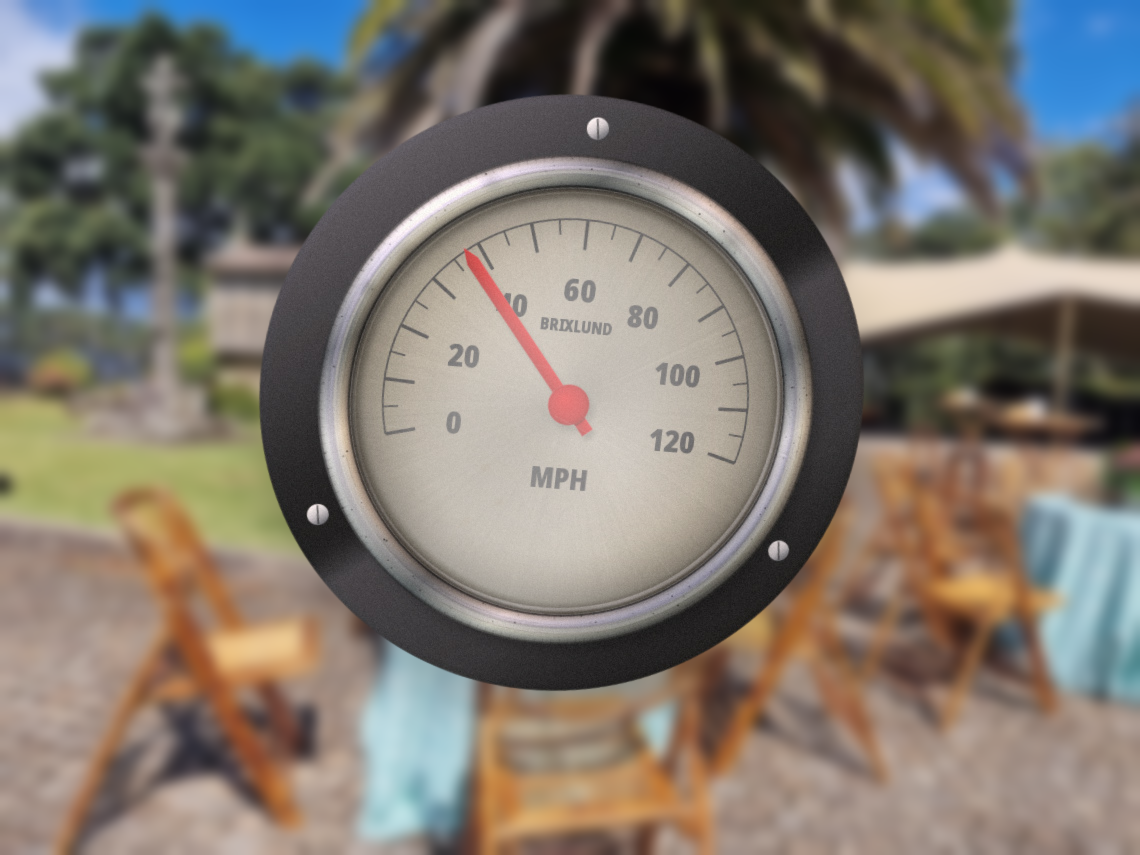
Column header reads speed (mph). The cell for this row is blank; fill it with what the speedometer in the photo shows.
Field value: 37.5 mph
